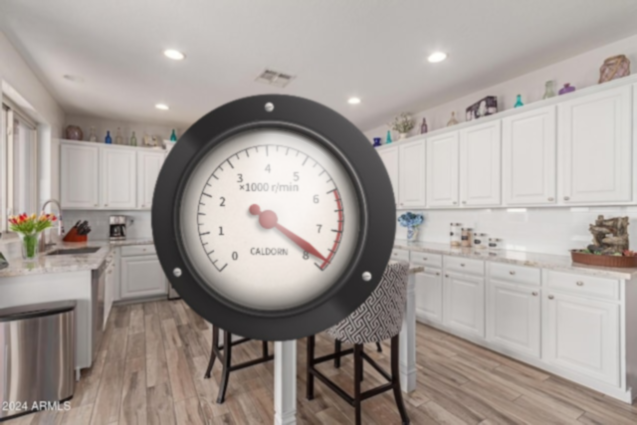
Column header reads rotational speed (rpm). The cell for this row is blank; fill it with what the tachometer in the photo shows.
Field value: 7750 rpm
